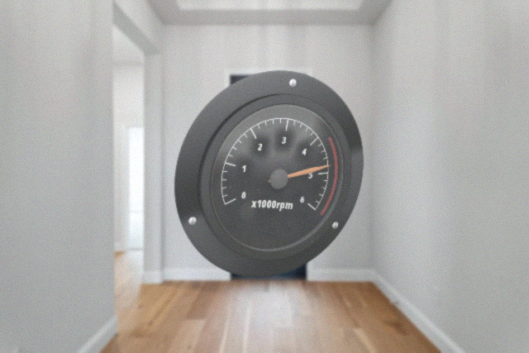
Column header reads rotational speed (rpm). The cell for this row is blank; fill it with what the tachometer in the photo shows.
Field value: 4800 rpm
